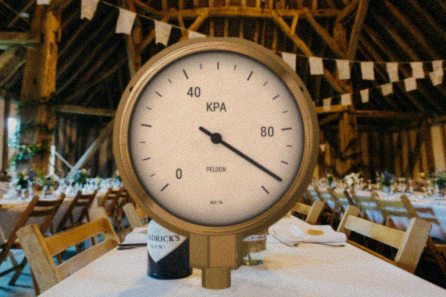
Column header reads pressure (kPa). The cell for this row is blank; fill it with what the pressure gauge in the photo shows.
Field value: 95 kPa
